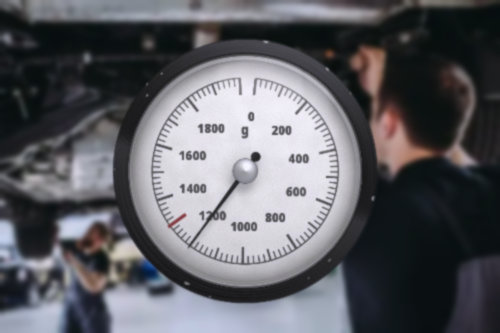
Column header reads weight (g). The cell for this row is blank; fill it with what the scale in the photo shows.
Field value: 1200 g
